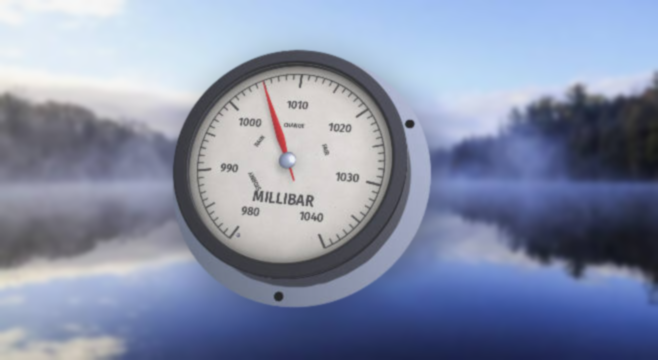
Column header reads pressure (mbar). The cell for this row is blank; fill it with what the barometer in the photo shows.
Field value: 1005 mbar
